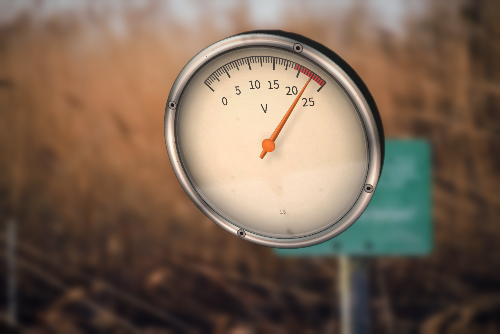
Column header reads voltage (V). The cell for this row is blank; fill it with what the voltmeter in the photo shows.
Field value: 22.5 V
